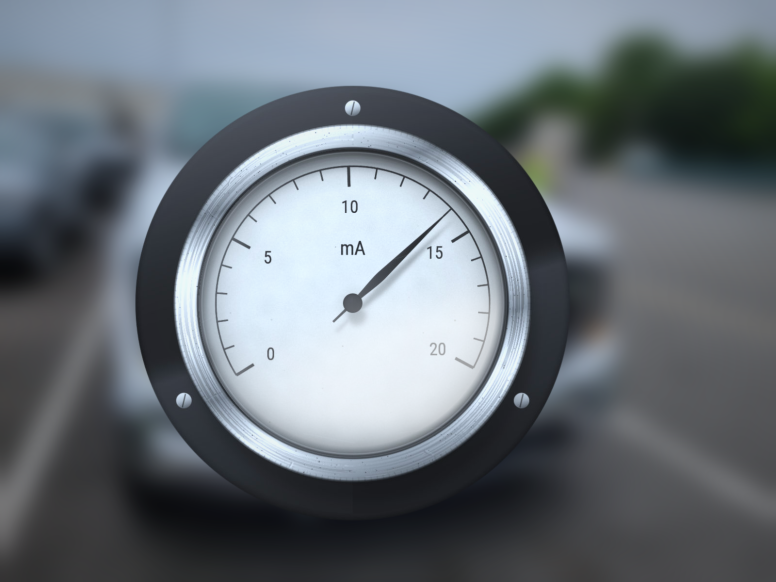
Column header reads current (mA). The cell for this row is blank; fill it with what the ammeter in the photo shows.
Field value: 14 mA
